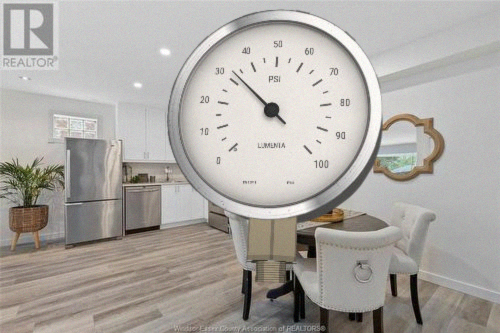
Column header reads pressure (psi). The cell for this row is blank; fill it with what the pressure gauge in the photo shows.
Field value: 32.5 psi
